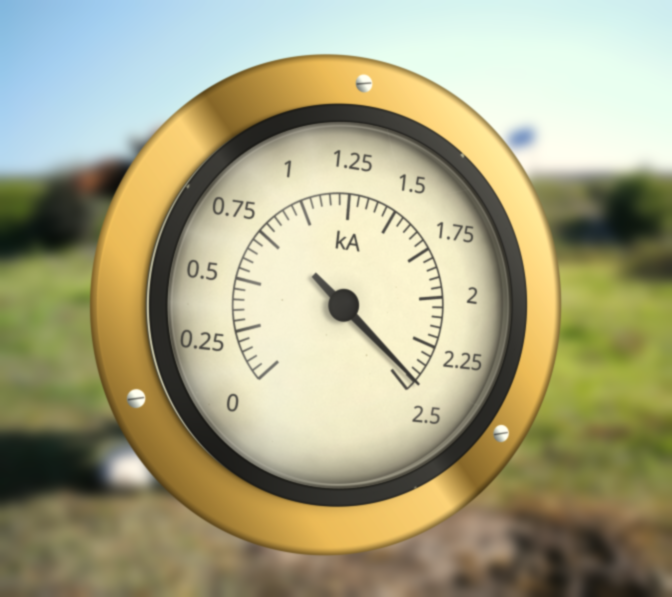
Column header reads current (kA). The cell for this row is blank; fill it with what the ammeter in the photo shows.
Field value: 2.45 kA
